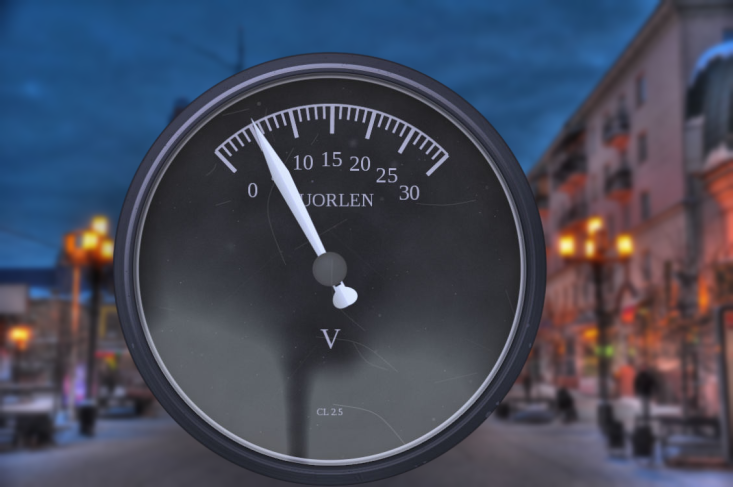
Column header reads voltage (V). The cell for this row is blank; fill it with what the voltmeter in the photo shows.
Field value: 5.5 V
